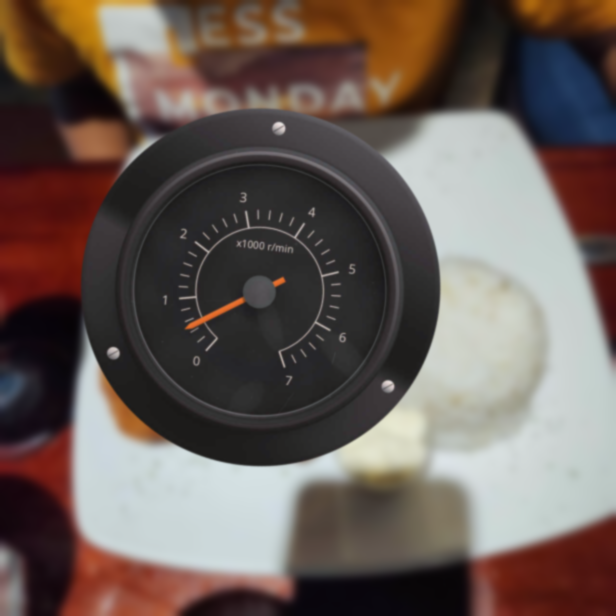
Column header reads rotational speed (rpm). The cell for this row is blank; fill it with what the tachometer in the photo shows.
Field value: 500 rpm
